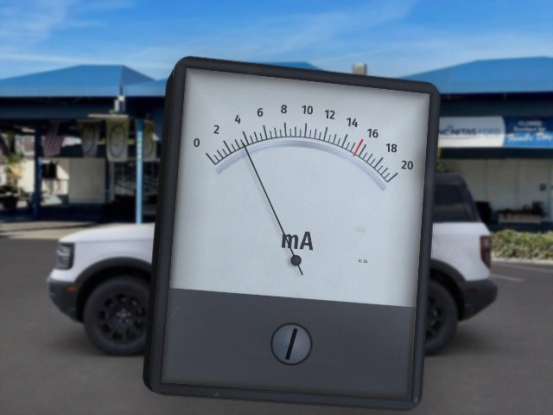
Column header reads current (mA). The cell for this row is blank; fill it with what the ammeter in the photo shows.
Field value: 3.5 mA
